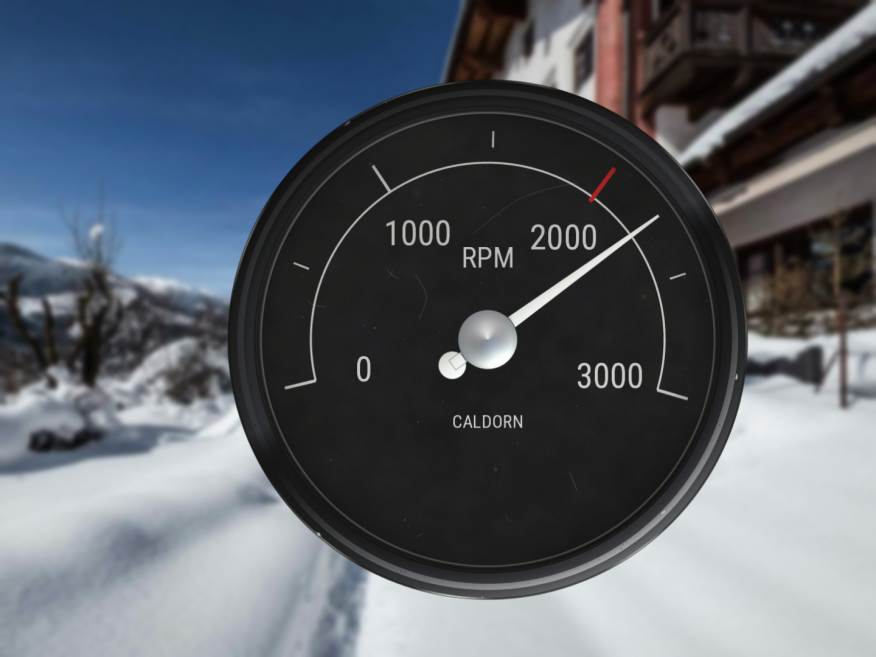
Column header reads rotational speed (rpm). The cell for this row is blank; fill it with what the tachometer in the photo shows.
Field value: 2250 rpm
